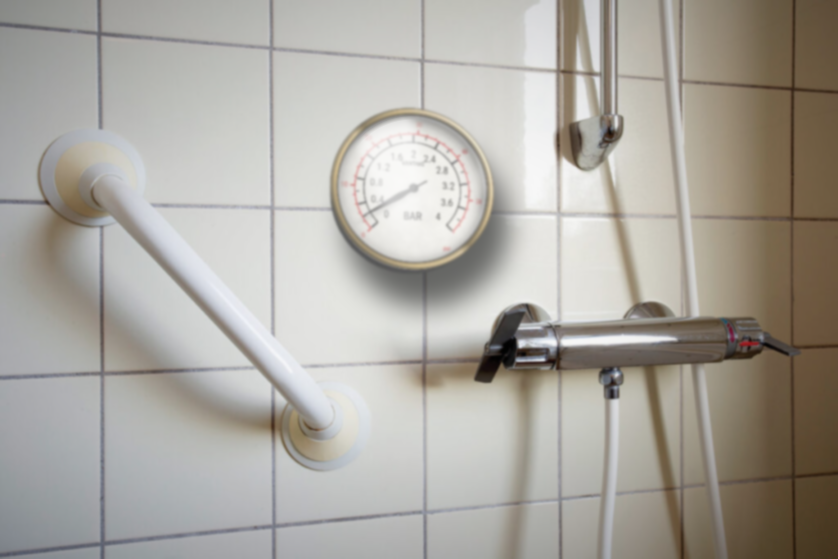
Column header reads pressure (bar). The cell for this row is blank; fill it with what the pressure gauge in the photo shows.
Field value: 0.2 bar
